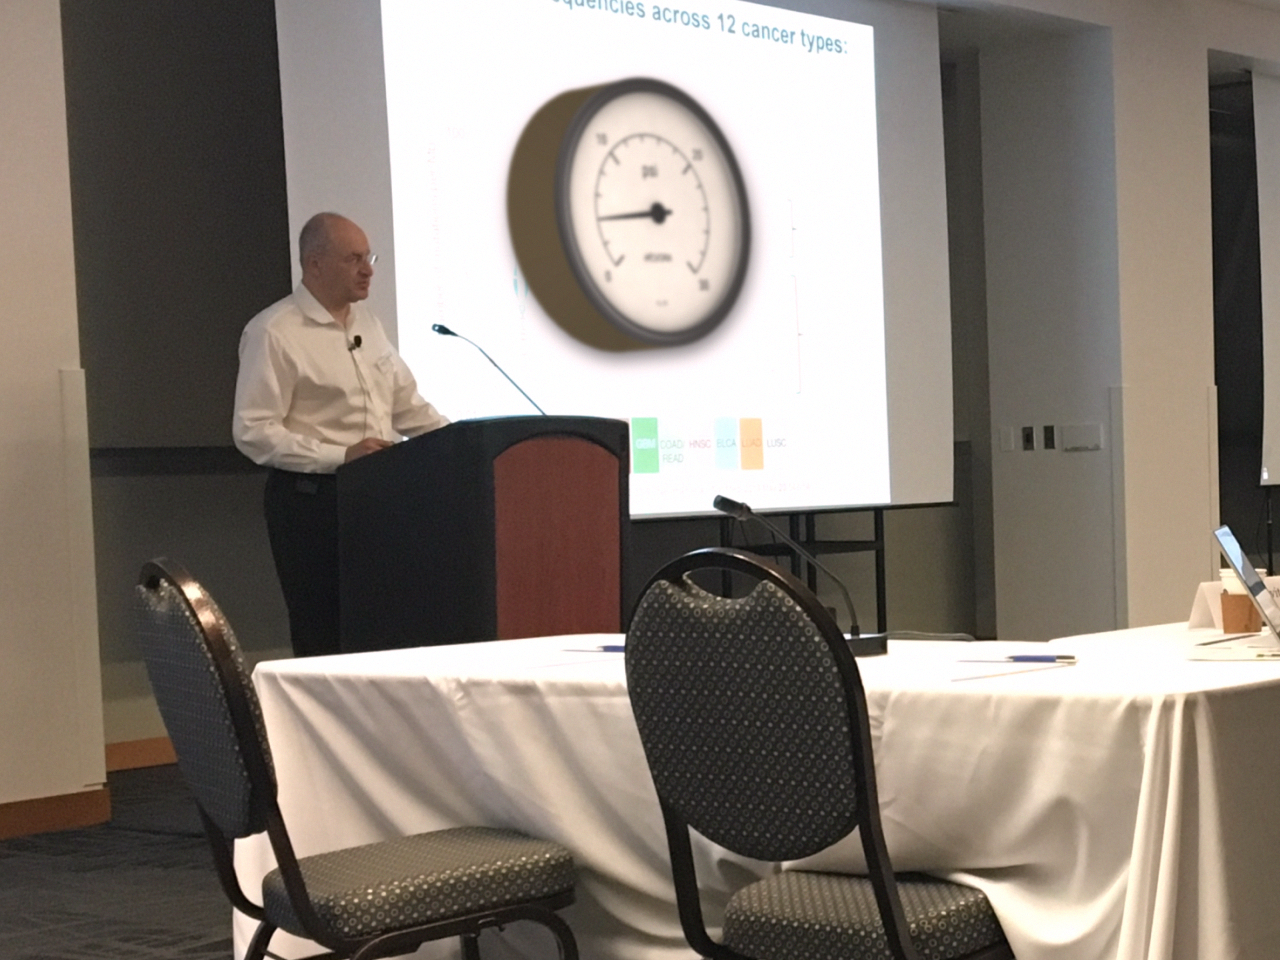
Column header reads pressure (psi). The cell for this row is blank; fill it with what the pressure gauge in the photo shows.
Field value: 4 psi
